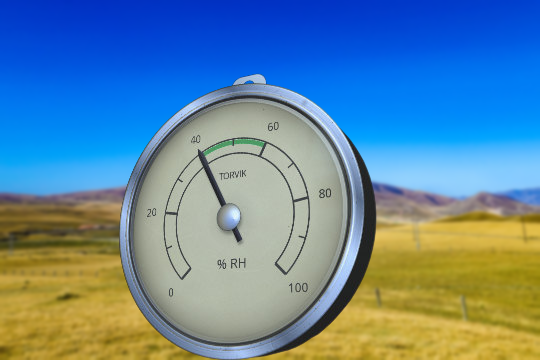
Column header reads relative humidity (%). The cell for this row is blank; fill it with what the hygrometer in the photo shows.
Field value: 40 %
